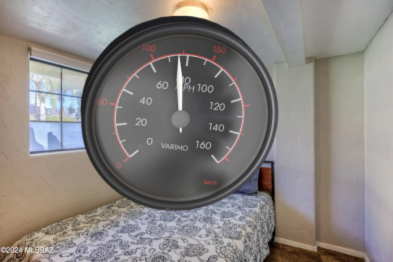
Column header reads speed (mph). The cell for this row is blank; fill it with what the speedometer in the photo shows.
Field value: 75 mph
